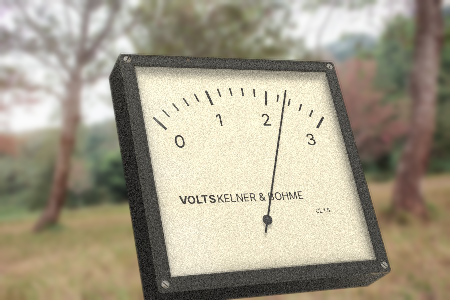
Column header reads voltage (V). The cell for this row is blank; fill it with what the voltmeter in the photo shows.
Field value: 2.3 V
